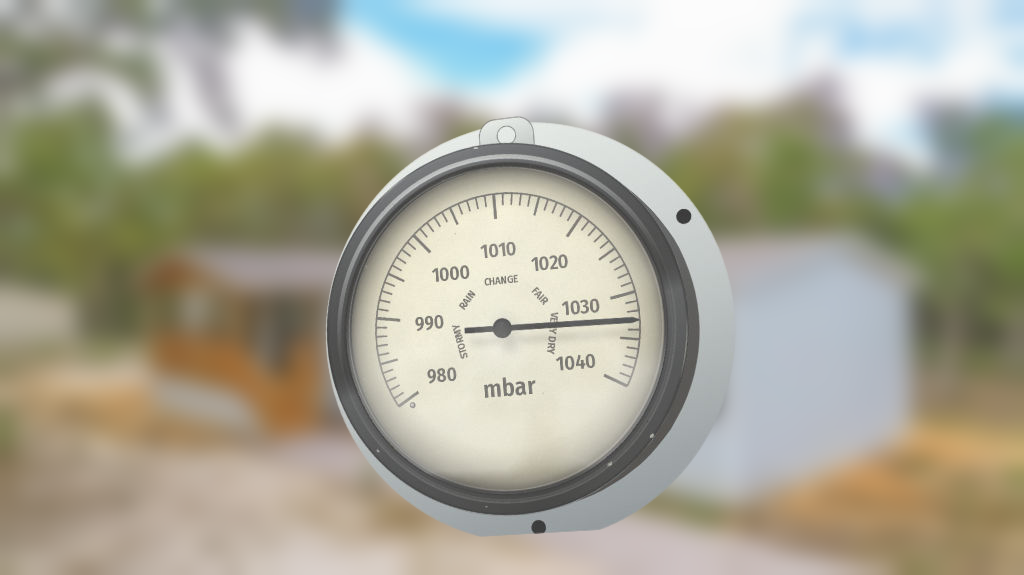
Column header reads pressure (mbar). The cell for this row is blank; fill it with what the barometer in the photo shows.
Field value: 1033 mbar
